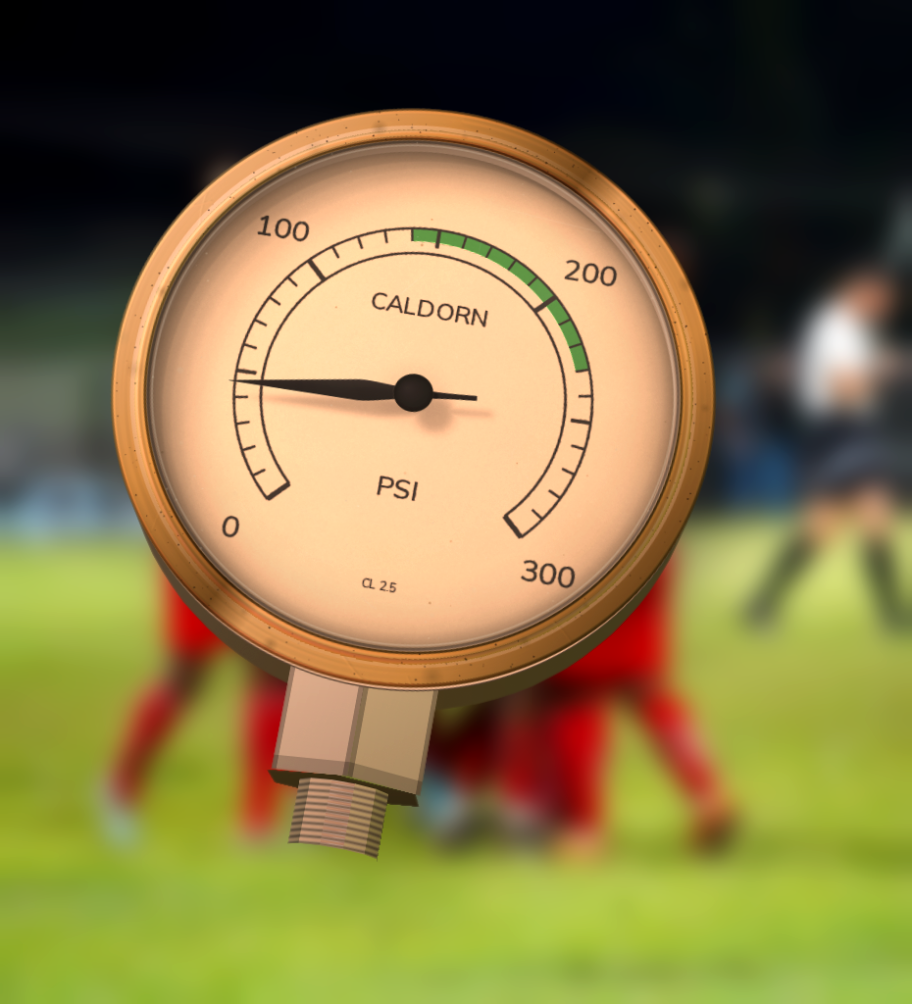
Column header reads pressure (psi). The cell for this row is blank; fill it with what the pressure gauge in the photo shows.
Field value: 45 psi
